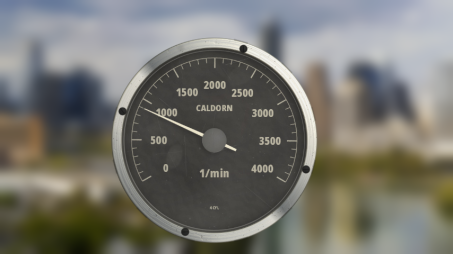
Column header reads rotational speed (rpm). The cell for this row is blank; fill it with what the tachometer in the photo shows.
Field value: 900 rpm
